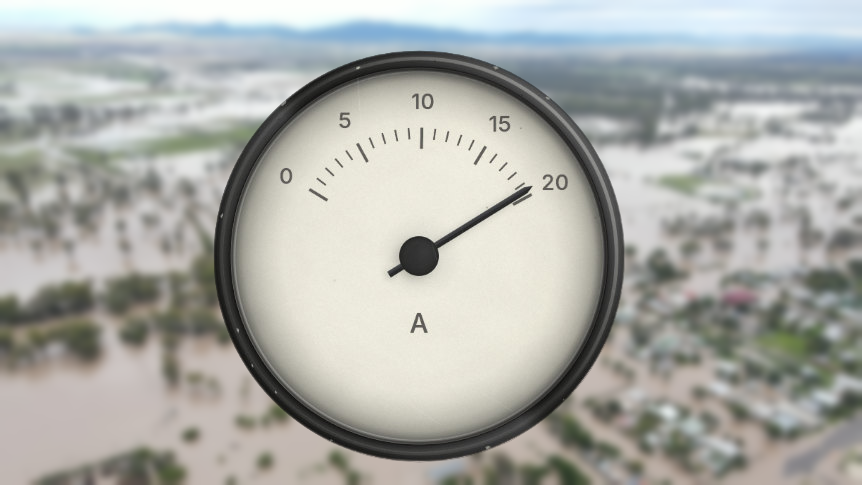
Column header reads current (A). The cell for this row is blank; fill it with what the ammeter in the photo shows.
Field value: 19.5 A
